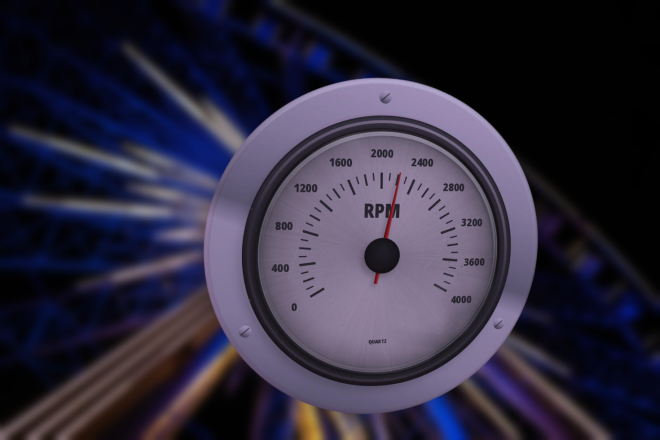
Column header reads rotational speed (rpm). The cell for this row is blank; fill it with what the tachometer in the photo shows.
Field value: 2200 rpm
